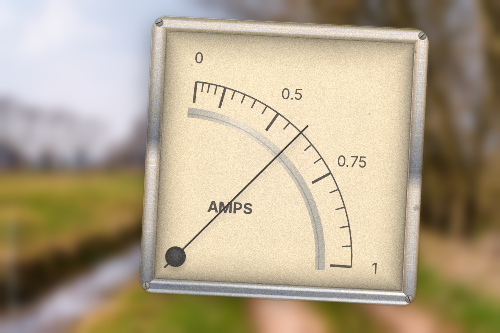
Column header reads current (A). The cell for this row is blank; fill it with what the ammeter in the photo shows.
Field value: 0.6 A
